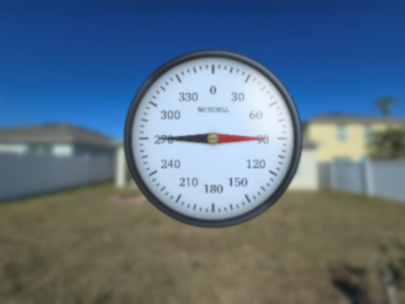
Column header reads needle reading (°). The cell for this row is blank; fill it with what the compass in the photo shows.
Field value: 90 °
